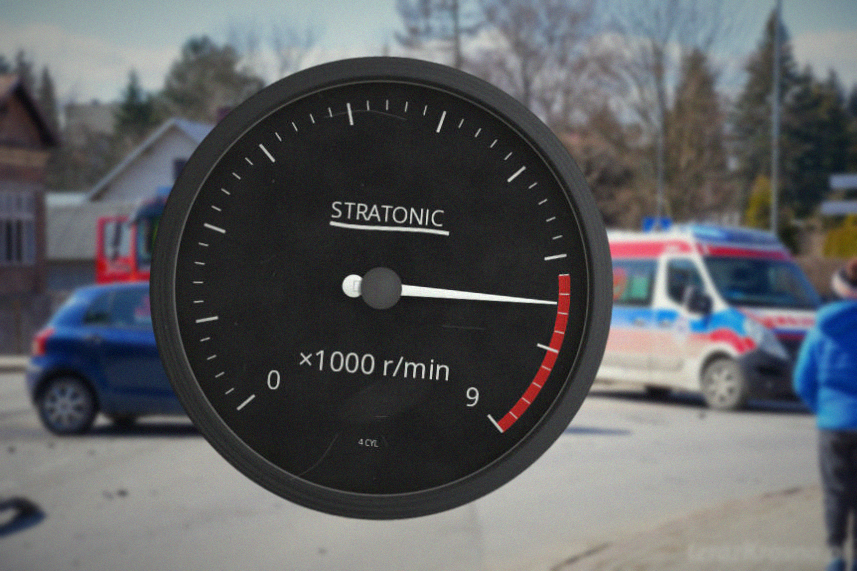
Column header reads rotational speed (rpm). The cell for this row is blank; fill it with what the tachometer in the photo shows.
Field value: 7500 rpm
